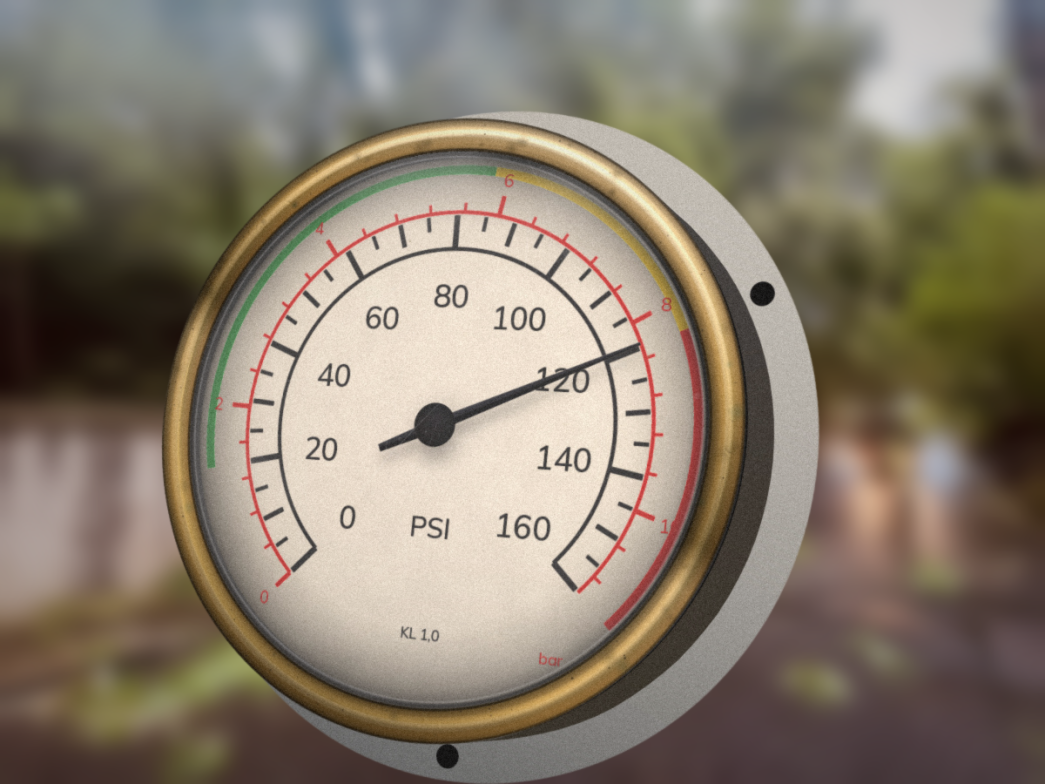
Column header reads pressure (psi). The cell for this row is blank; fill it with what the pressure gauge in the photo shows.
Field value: 120 psi
